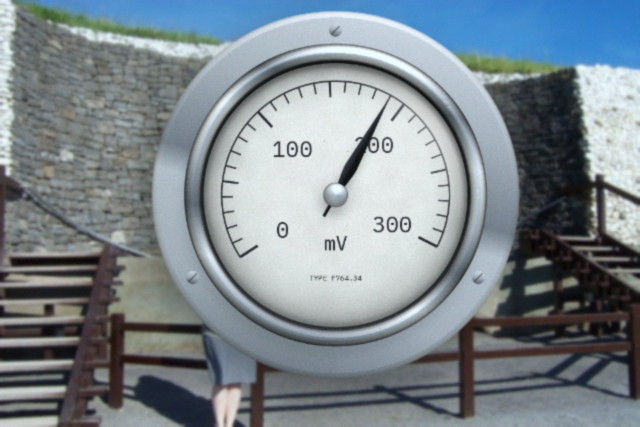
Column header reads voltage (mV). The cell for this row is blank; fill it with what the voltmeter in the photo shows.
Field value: 190 mV
